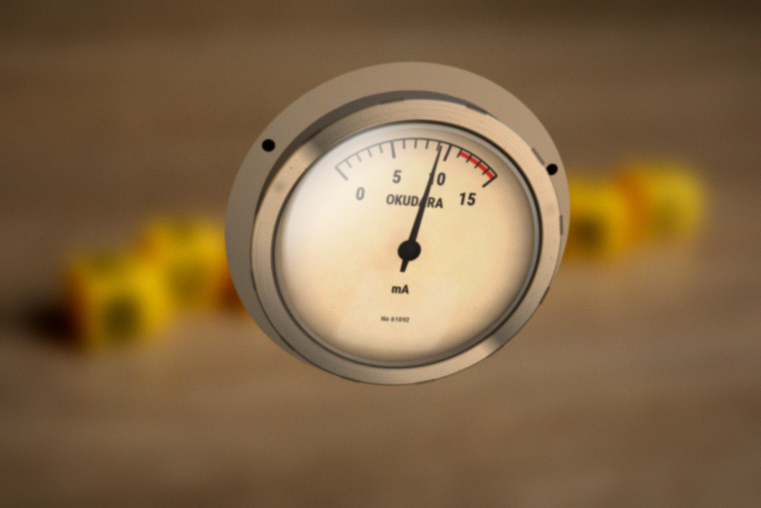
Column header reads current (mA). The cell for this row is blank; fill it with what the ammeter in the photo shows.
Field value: 9 mA
